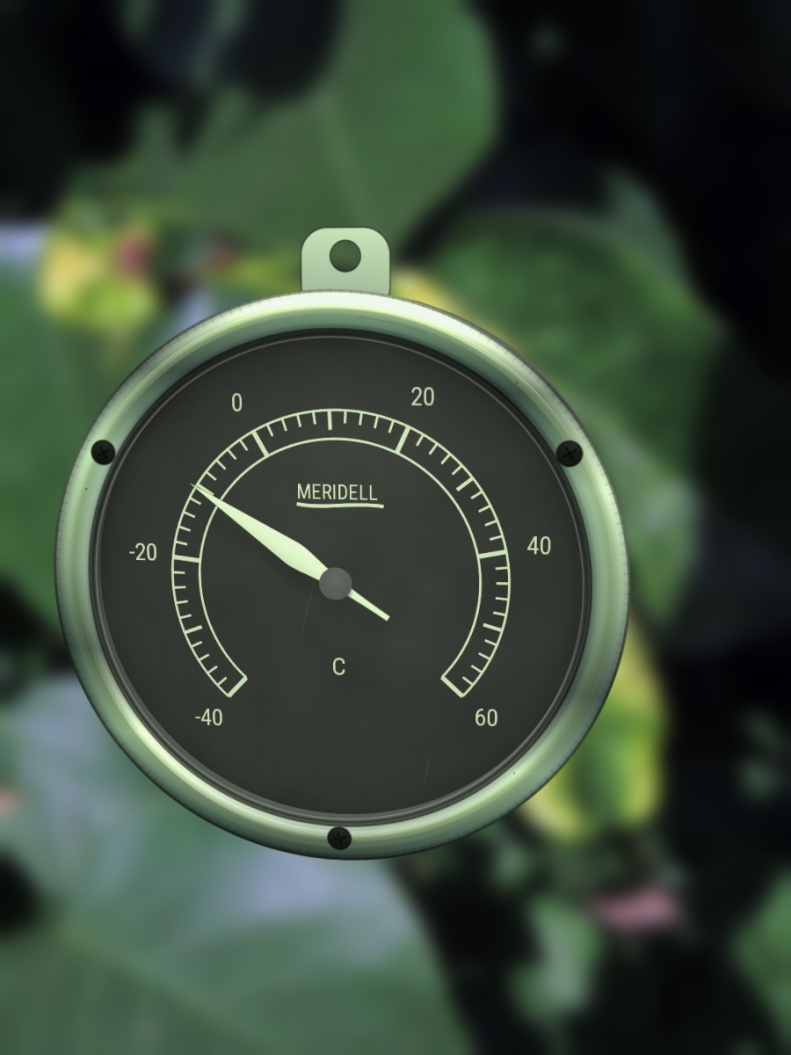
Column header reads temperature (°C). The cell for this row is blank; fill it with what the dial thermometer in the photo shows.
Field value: -10 °C
